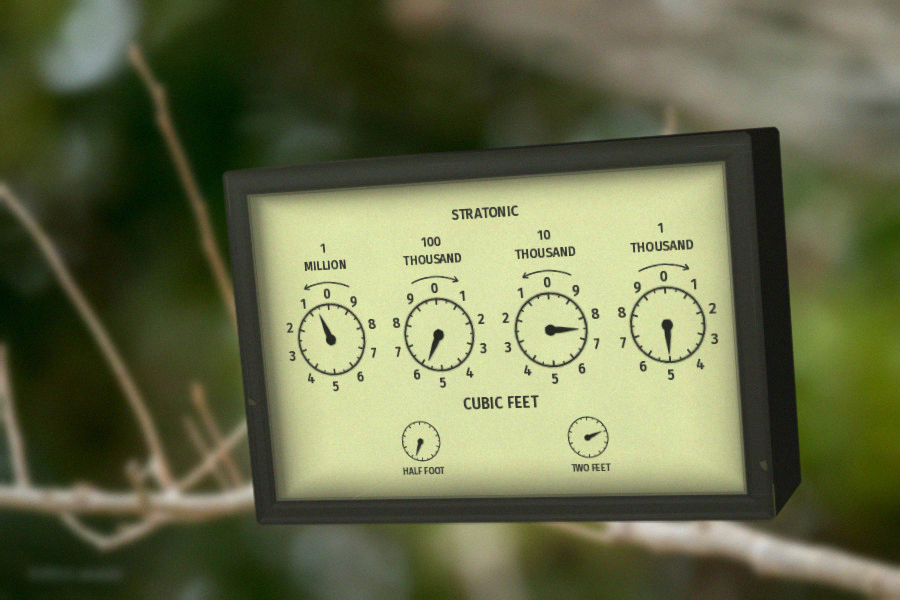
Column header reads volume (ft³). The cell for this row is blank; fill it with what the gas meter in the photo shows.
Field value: 57500 ft³
